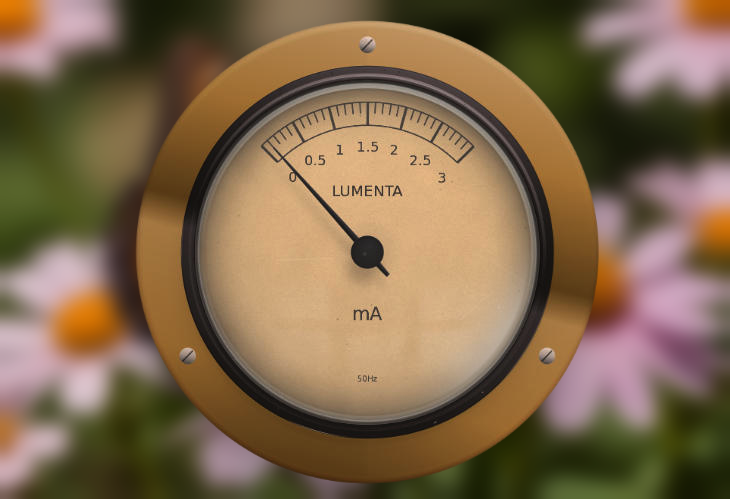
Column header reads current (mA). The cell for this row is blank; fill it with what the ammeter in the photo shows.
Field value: 0.1 mA
